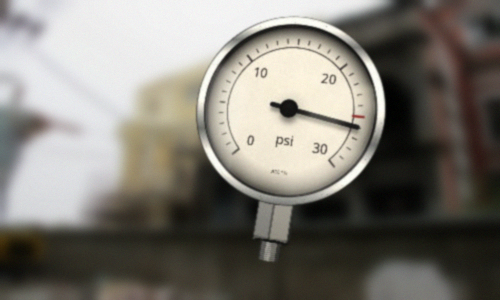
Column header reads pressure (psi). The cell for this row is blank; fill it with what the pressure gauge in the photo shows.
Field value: 26 psi
